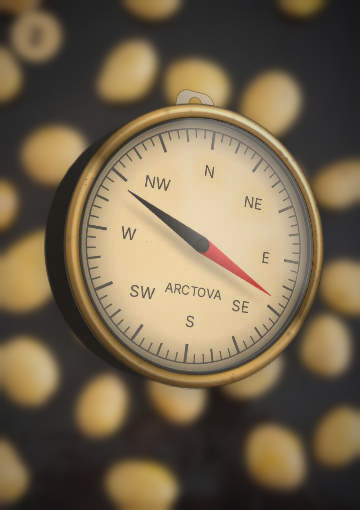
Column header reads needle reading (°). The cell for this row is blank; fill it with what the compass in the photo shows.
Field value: 115 °
